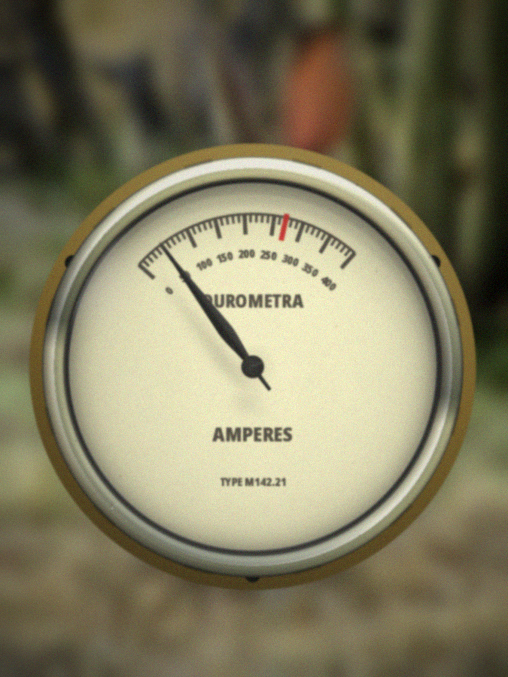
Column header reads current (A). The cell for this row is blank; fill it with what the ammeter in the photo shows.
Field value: 50 A
